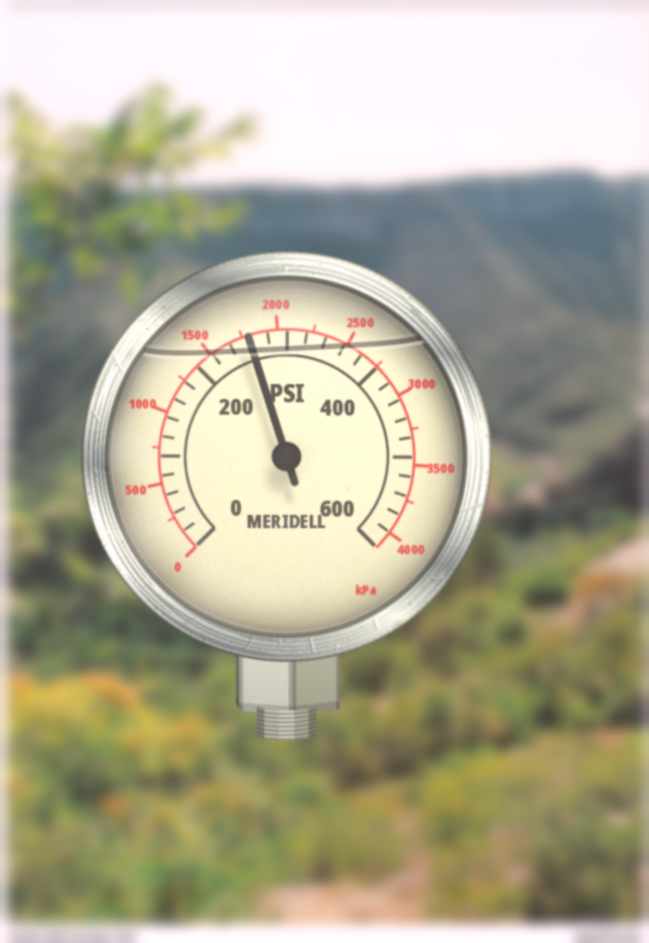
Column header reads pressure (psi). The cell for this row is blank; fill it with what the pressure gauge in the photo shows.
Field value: 260 psi
